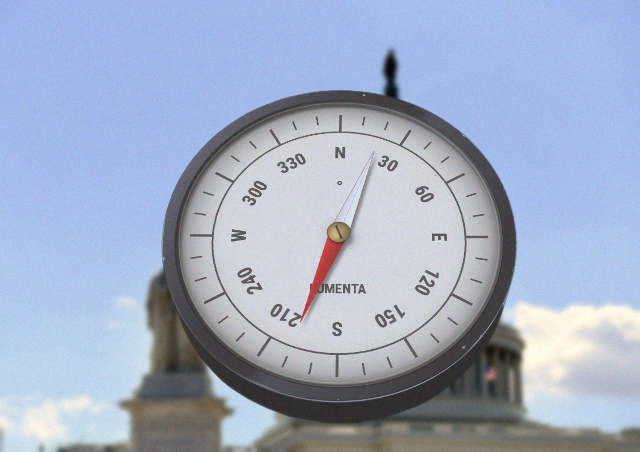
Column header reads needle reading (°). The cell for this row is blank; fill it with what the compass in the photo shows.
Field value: 200 °
